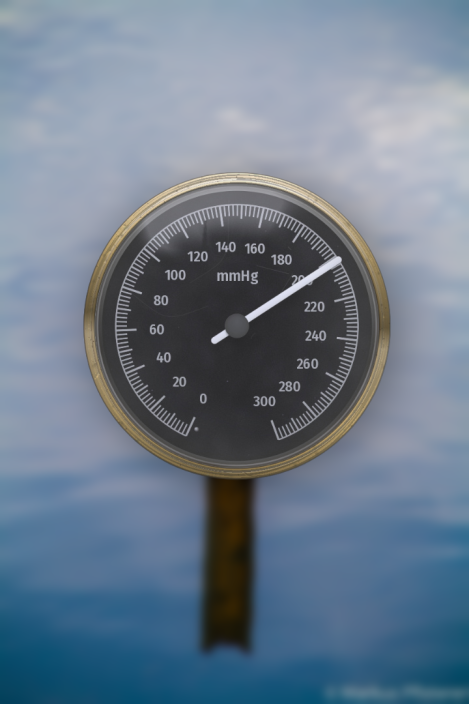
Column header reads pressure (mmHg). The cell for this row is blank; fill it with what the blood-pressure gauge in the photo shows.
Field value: 202 mmHg
